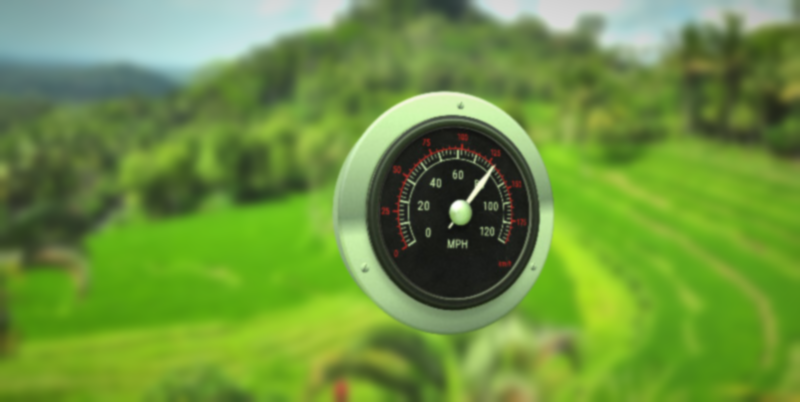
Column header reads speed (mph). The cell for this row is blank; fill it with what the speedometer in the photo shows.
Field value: 80 mph
